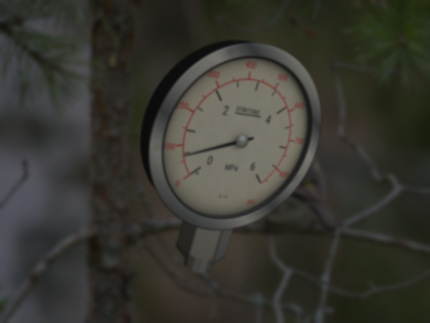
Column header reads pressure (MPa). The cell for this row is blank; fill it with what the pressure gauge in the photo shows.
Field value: 0.5 MPa
